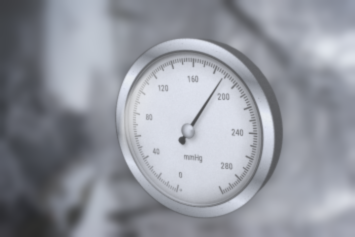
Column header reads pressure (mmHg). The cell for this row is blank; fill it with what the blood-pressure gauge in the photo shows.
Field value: 190 mmHg
